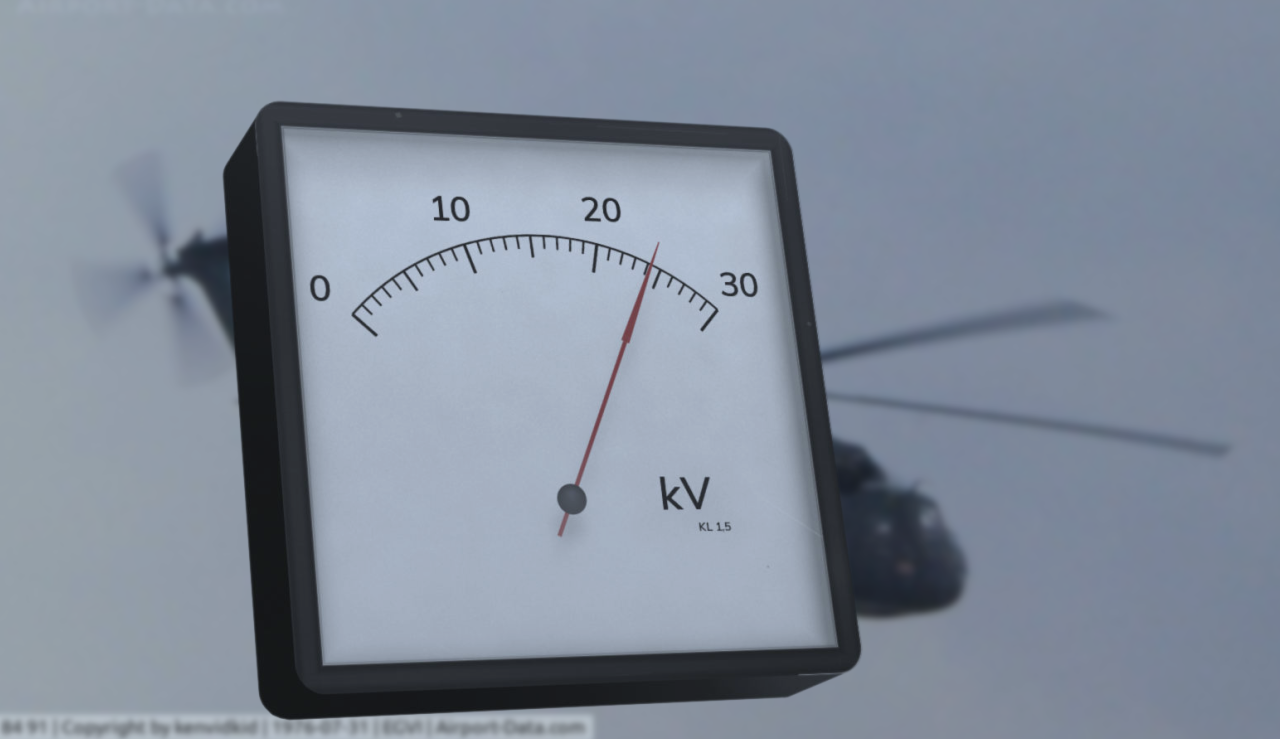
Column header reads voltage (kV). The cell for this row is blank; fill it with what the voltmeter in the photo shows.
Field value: 24 kV
